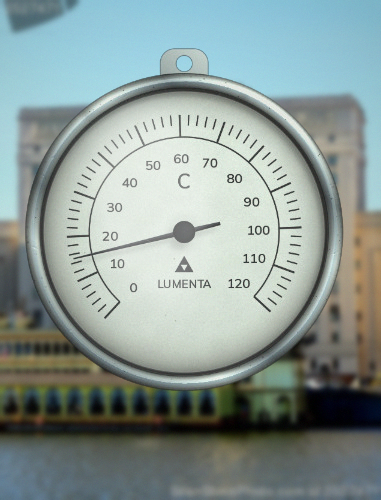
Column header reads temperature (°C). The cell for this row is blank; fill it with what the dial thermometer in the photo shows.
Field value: 15 °C
